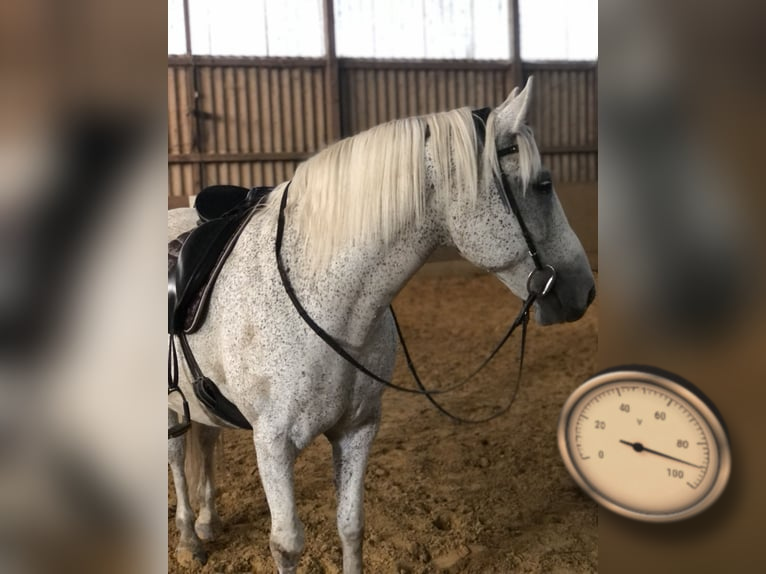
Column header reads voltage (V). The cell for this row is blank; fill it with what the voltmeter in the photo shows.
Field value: 90 V
